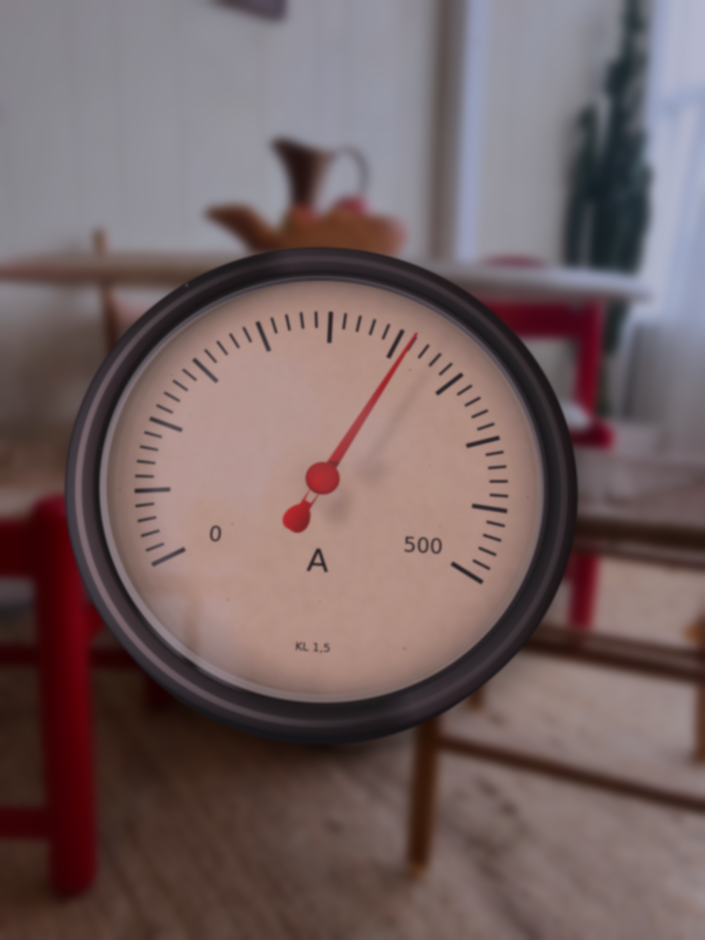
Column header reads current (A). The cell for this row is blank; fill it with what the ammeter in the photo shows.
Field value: 310 A
